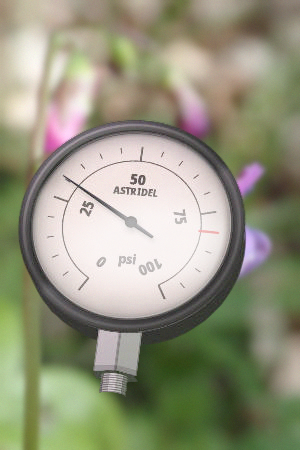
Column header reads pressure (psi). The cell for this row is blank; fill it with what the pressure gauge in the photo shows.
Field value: 30 psi
